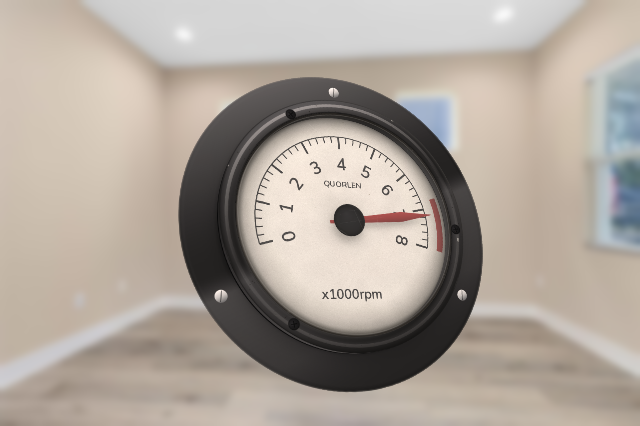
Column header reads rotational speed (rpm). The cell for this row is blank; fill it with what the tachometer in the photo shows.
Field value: 7200 rpm
